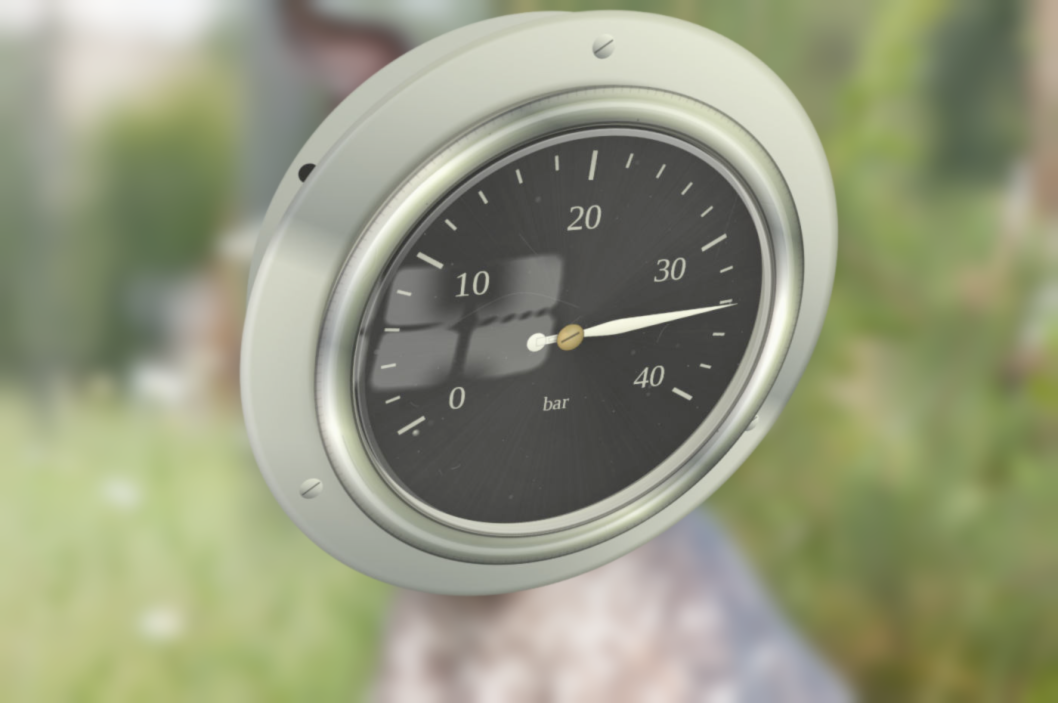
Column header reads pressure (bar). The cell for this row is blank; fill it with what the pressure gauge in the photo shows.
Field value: 34 bar
